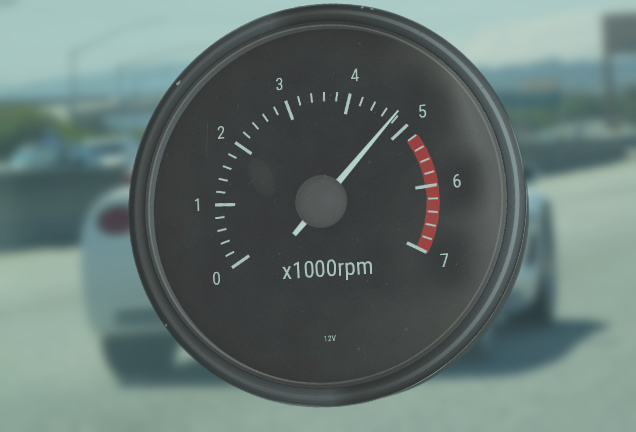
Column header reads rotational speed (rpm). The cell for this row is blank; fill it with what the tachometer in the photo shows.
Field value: 4800 rpm
